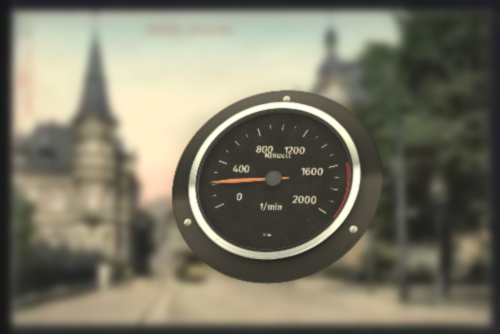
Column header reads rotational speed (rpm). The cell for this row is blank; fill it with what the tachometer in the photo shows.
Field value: 200 rpm
